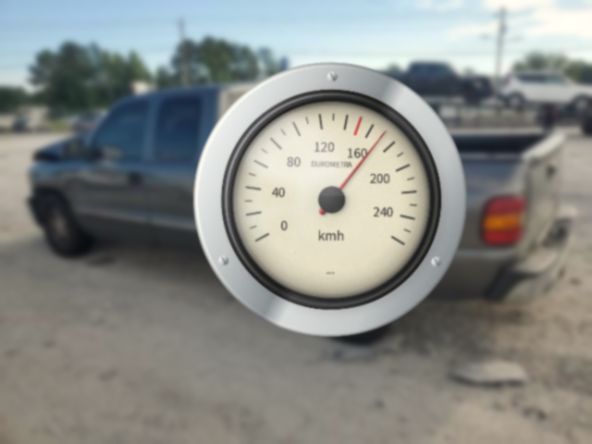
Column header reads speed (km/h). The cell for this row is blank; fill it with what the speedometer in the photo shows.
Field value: 170 km/h
